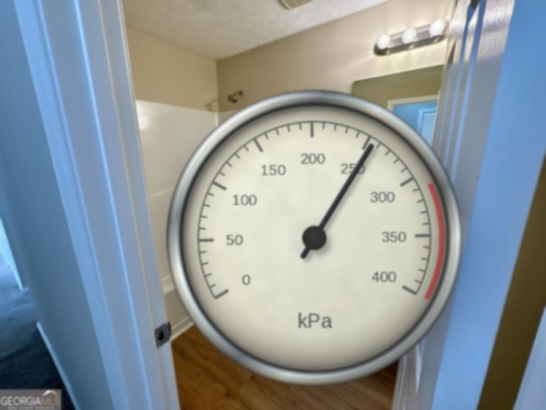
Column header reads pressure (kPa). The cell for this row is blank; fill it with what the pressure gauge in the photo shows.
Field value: 255 kPa
